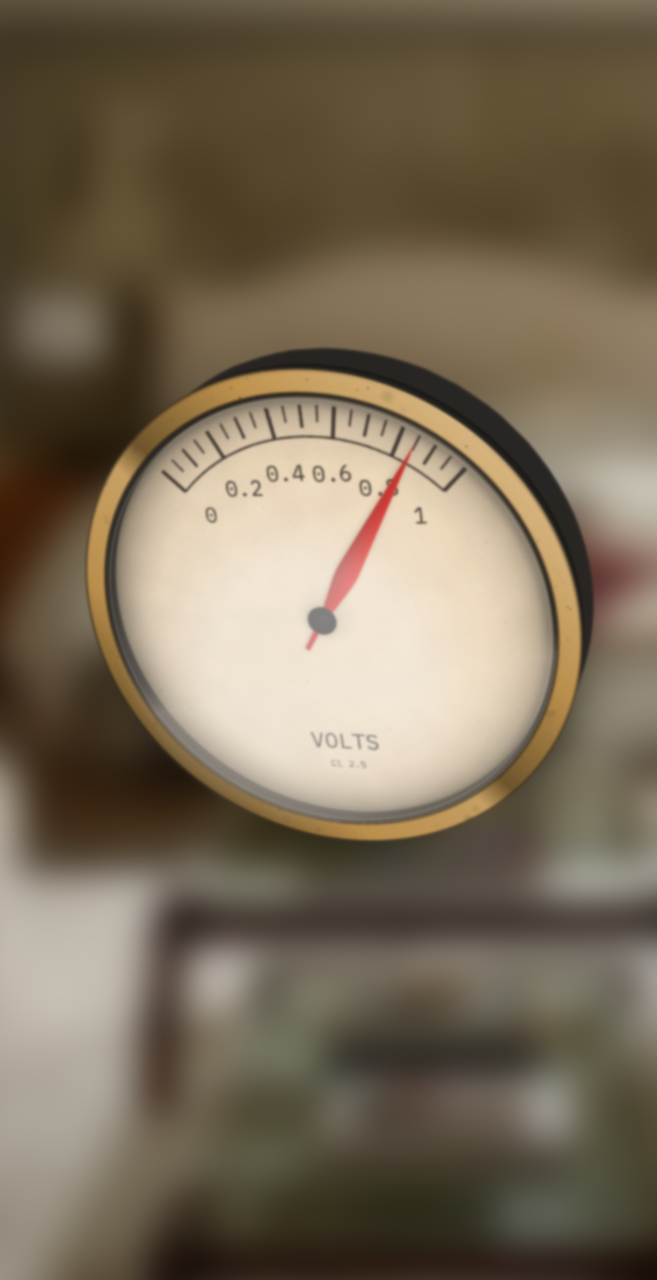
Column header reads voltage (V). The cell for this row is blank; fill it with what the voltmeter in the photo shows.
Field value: 0.85 V
